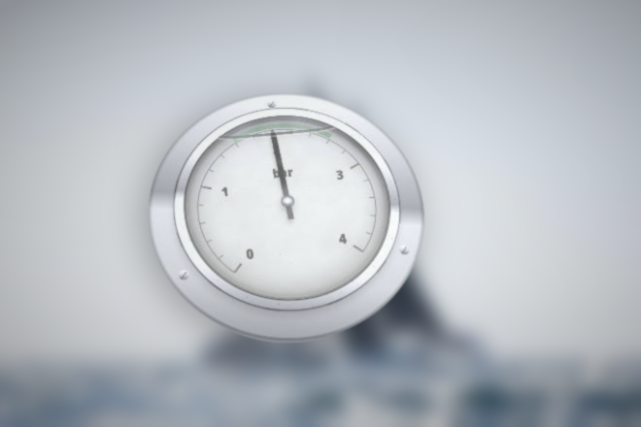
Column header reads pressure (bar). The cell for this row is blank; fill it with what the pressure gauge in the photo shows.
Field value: 2 bar
